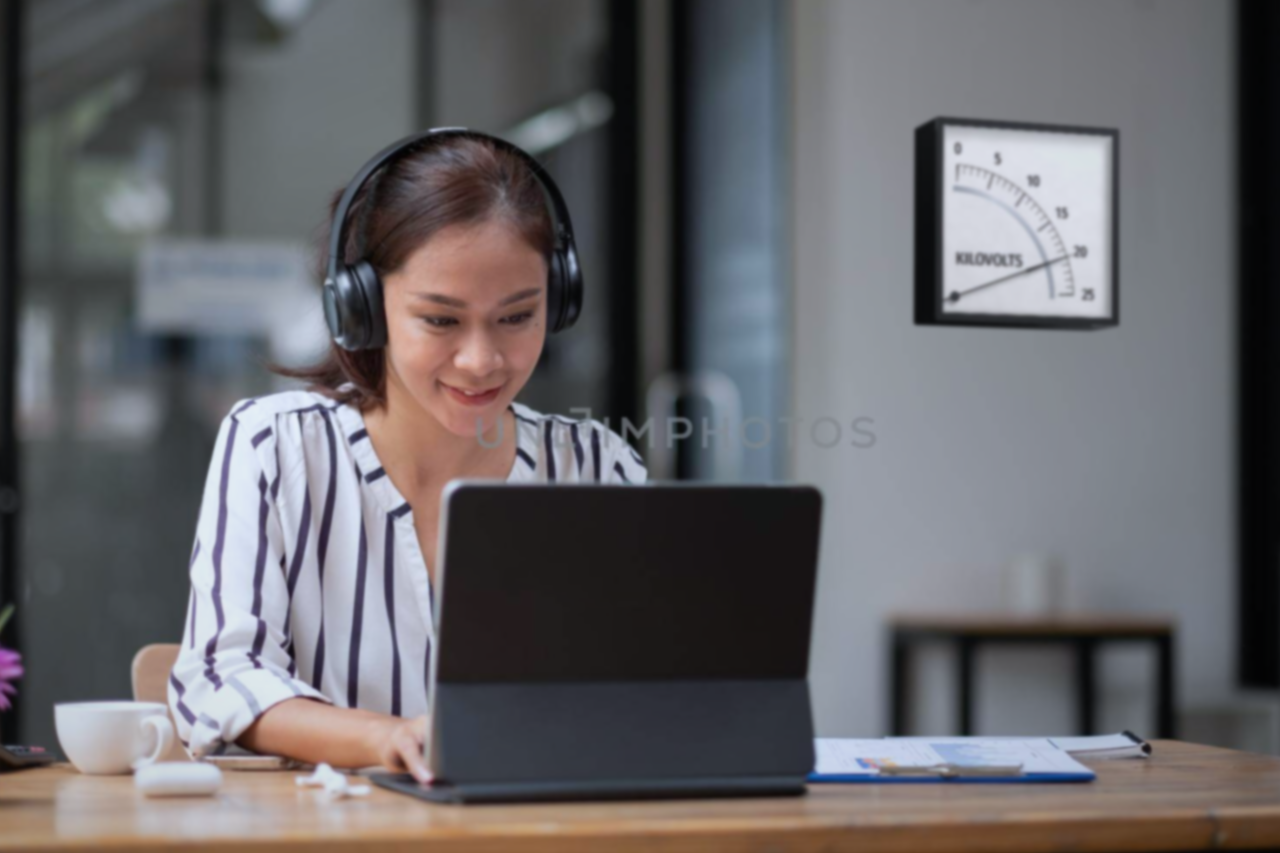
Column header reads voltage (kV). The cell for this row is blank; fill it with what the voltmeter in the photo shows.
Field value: 20 kV
